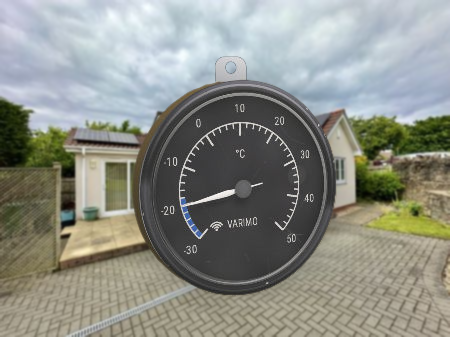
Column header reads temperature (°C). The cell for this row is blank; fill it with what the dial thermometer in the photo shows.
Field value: -20 °C
